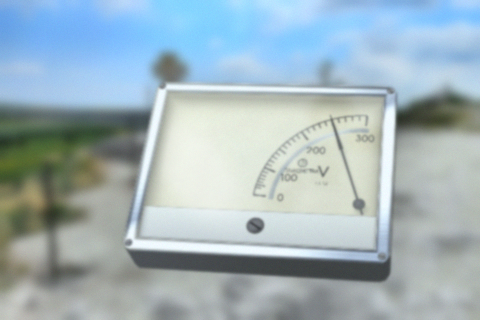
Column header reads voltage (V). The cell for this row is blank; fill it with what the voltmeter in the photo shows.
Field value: 250 V
